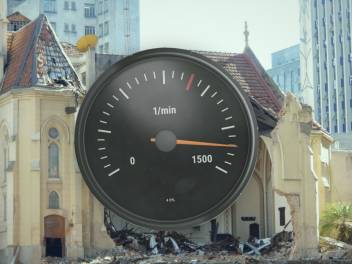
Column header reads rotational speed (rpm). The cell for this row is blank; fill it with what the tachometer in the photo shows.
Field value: 1350 rpm
